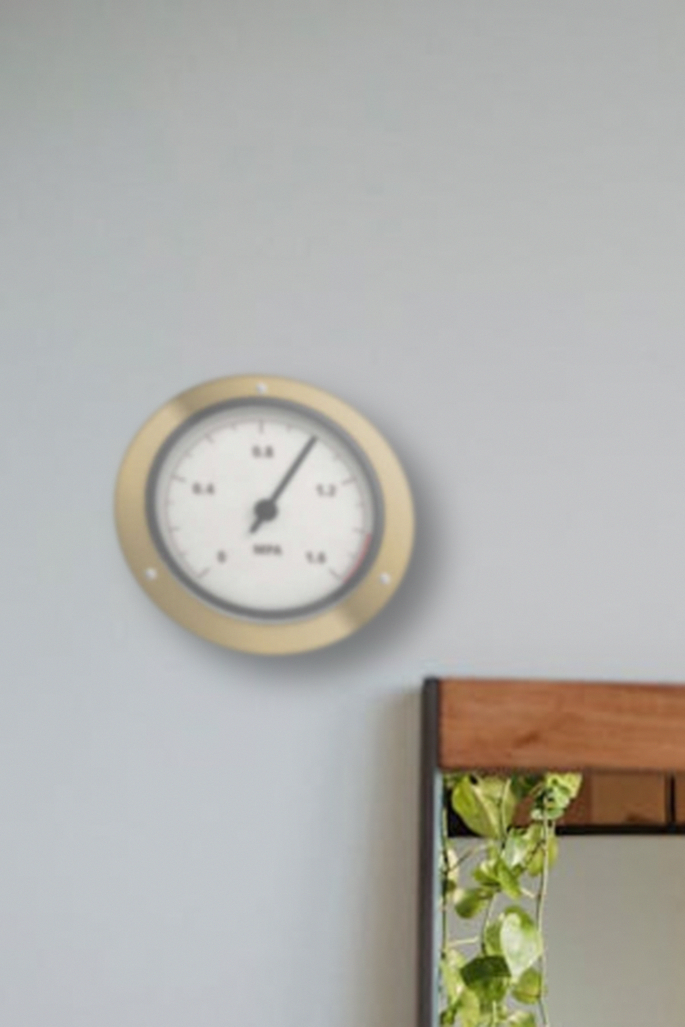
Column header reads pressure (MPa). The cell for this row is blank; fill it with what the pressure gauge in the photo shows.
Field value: 1 MPa
